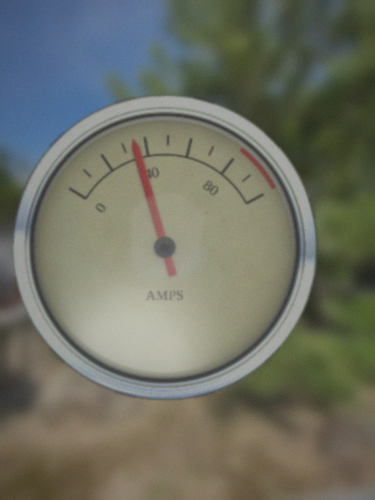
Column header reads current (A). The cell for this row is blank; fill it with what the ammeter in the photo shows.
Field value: 35 A
